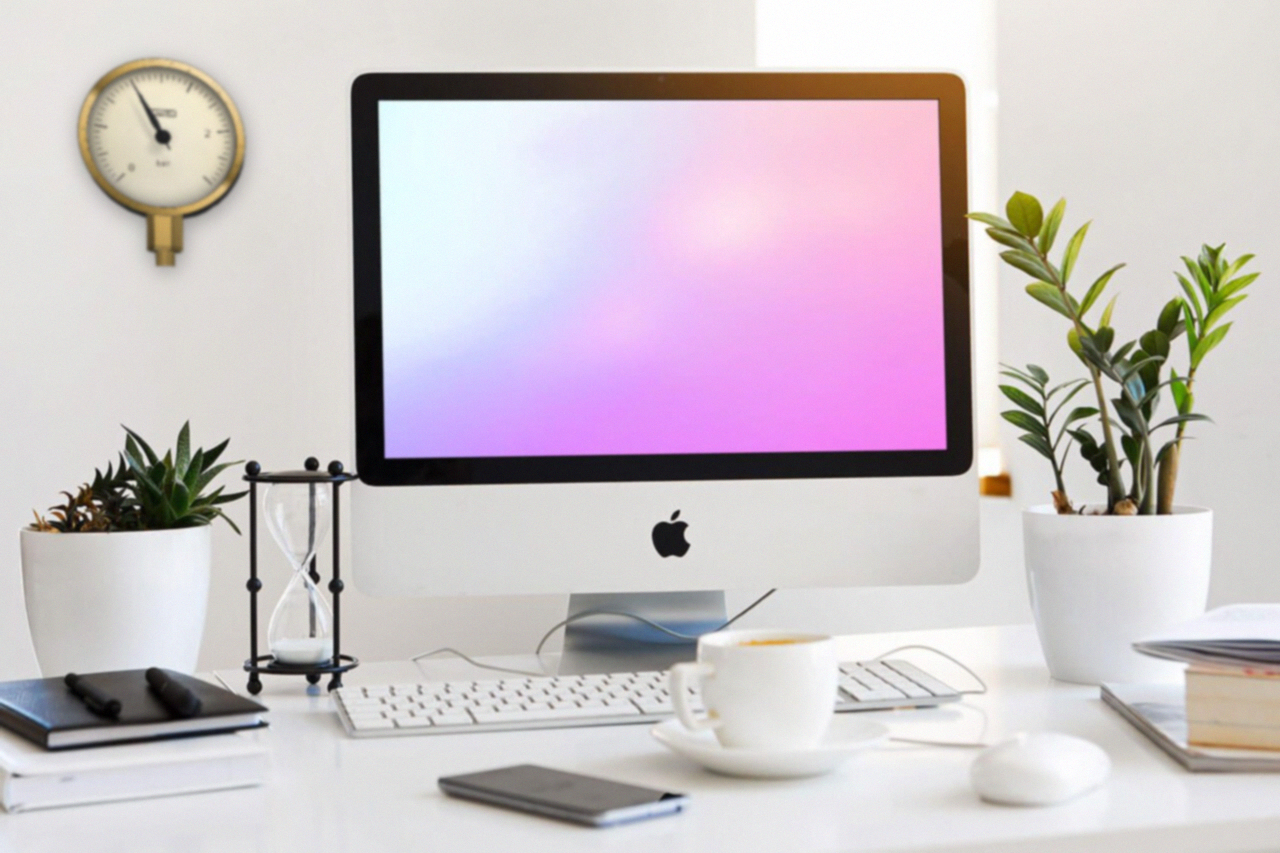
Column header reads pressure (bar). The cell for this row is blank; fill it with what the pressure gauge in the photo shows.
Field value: 1 bar
